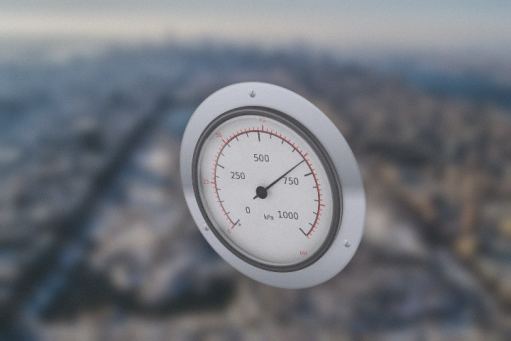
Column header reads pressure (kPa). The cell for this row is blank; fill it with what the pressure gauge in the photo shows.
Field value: 700 kPa
